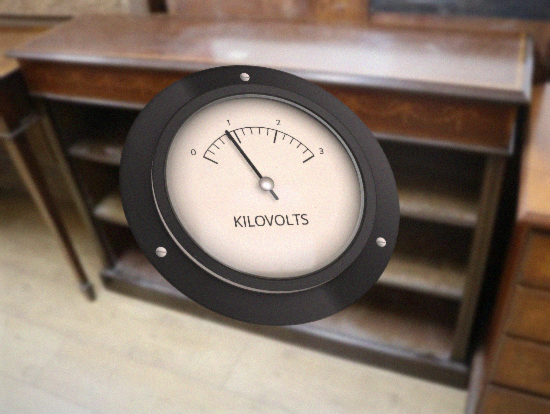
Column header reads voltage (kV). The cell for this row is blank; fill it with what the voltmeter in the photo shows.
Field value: 0.8 kV
